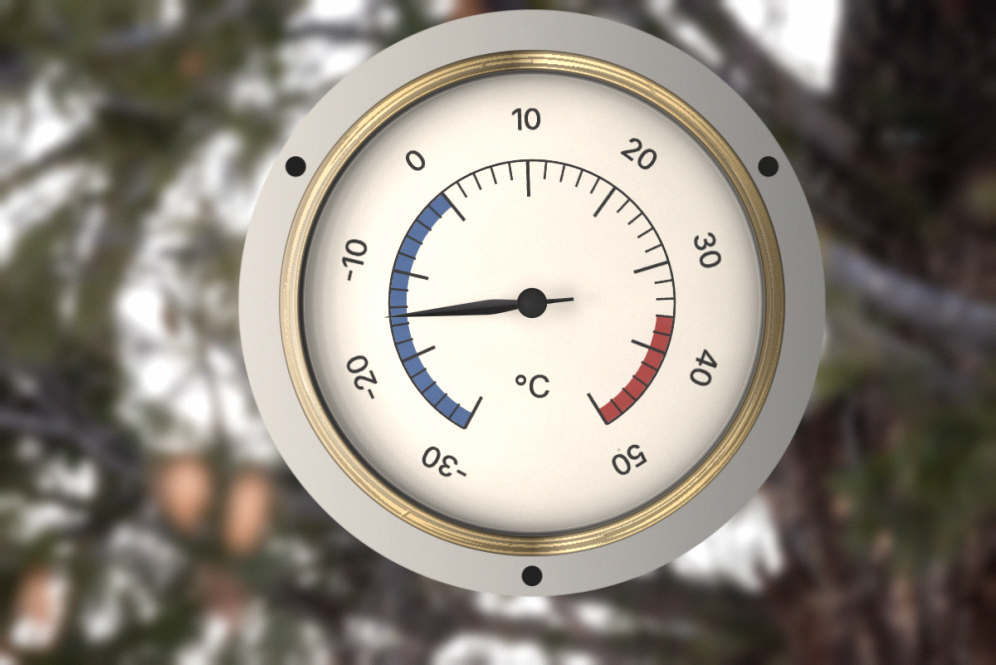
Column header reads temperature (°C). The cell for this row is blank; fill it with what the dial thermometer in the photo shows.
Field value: -15 °C
